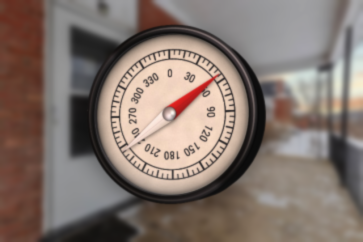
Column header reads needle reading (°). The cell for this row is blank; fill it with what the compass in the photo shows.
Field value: 55 °
